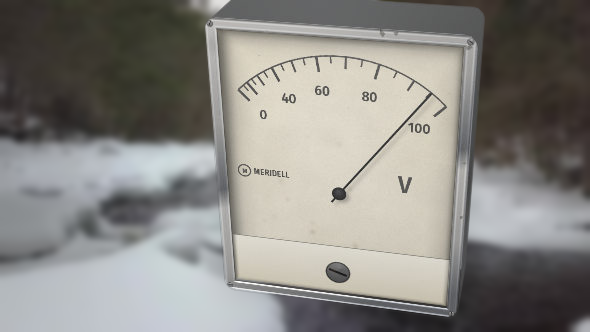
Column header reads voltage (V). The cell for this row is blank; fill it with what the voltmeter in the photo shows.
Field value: 95 V
